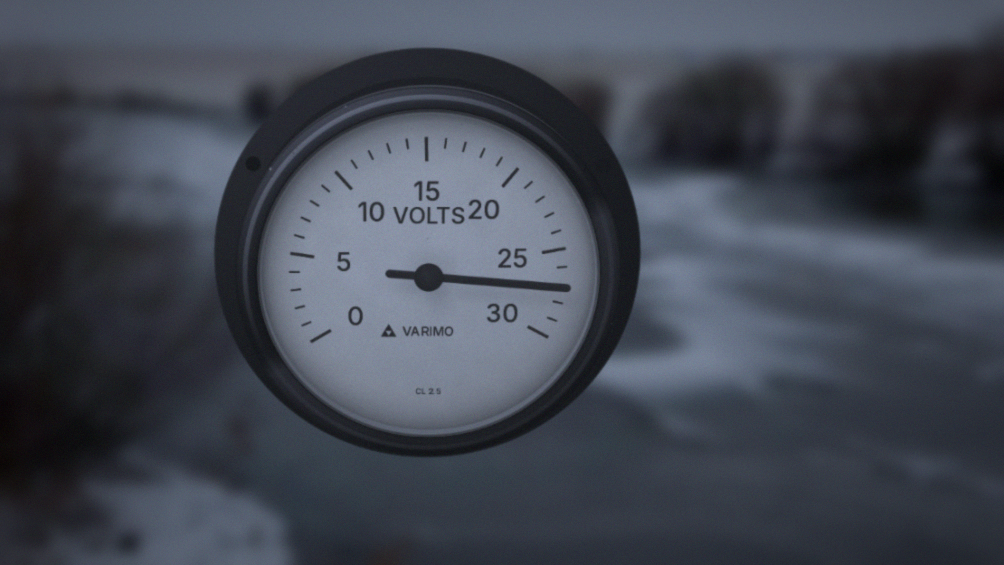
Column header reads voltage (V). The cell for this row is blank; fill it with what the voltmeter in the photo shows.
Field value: 27 V
